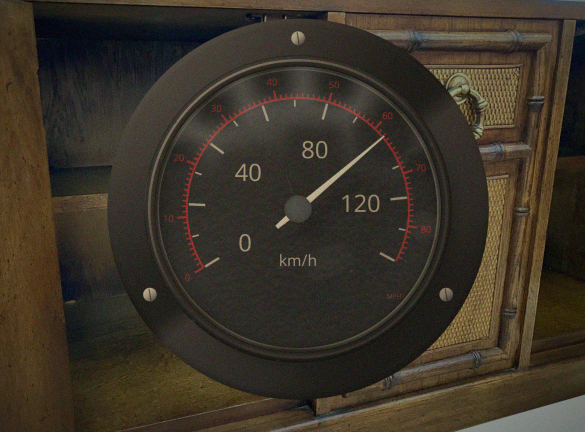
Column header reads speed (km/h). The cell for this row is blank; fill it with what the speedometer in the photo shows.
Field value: 100 km/h
